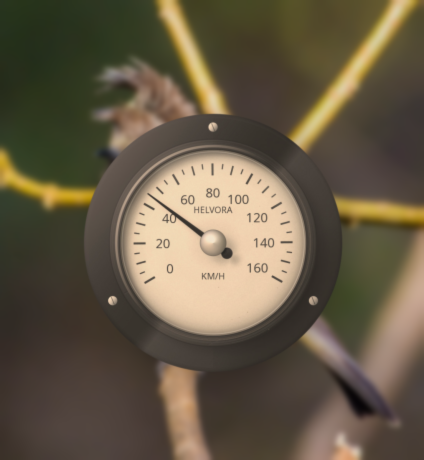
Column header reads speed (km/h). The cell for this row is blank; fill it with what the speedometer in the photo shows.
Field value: 45 km/h
